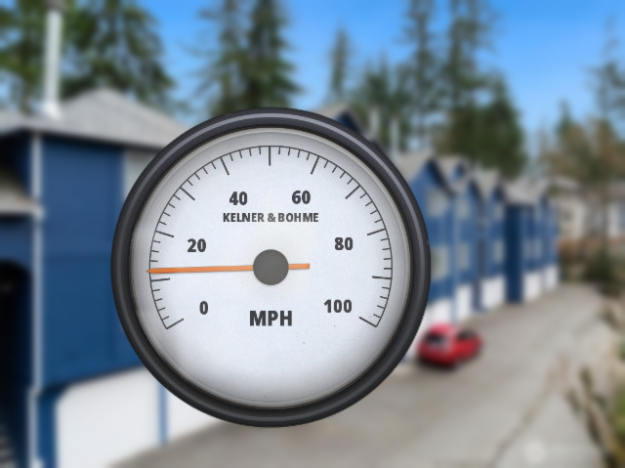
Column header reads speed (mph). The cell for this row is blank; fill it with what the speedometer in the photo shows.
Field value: 12 mph
